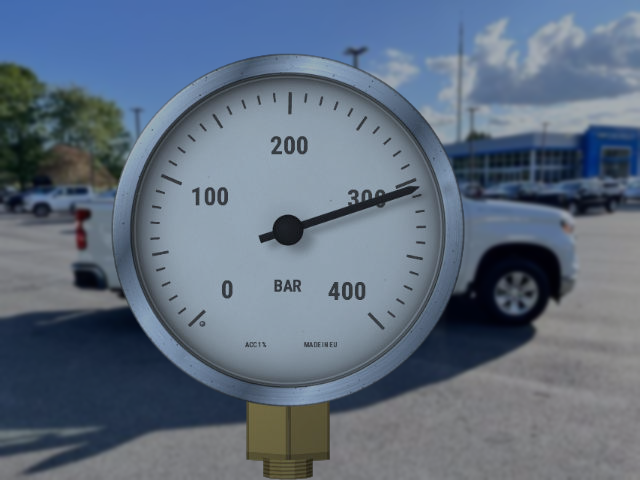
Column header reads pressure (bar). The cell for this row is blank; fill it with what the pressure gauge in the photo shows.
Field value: 305 bar
